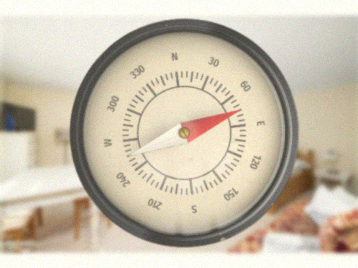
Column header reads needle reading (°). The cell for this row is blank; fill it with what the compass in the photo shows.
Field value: 75 °
